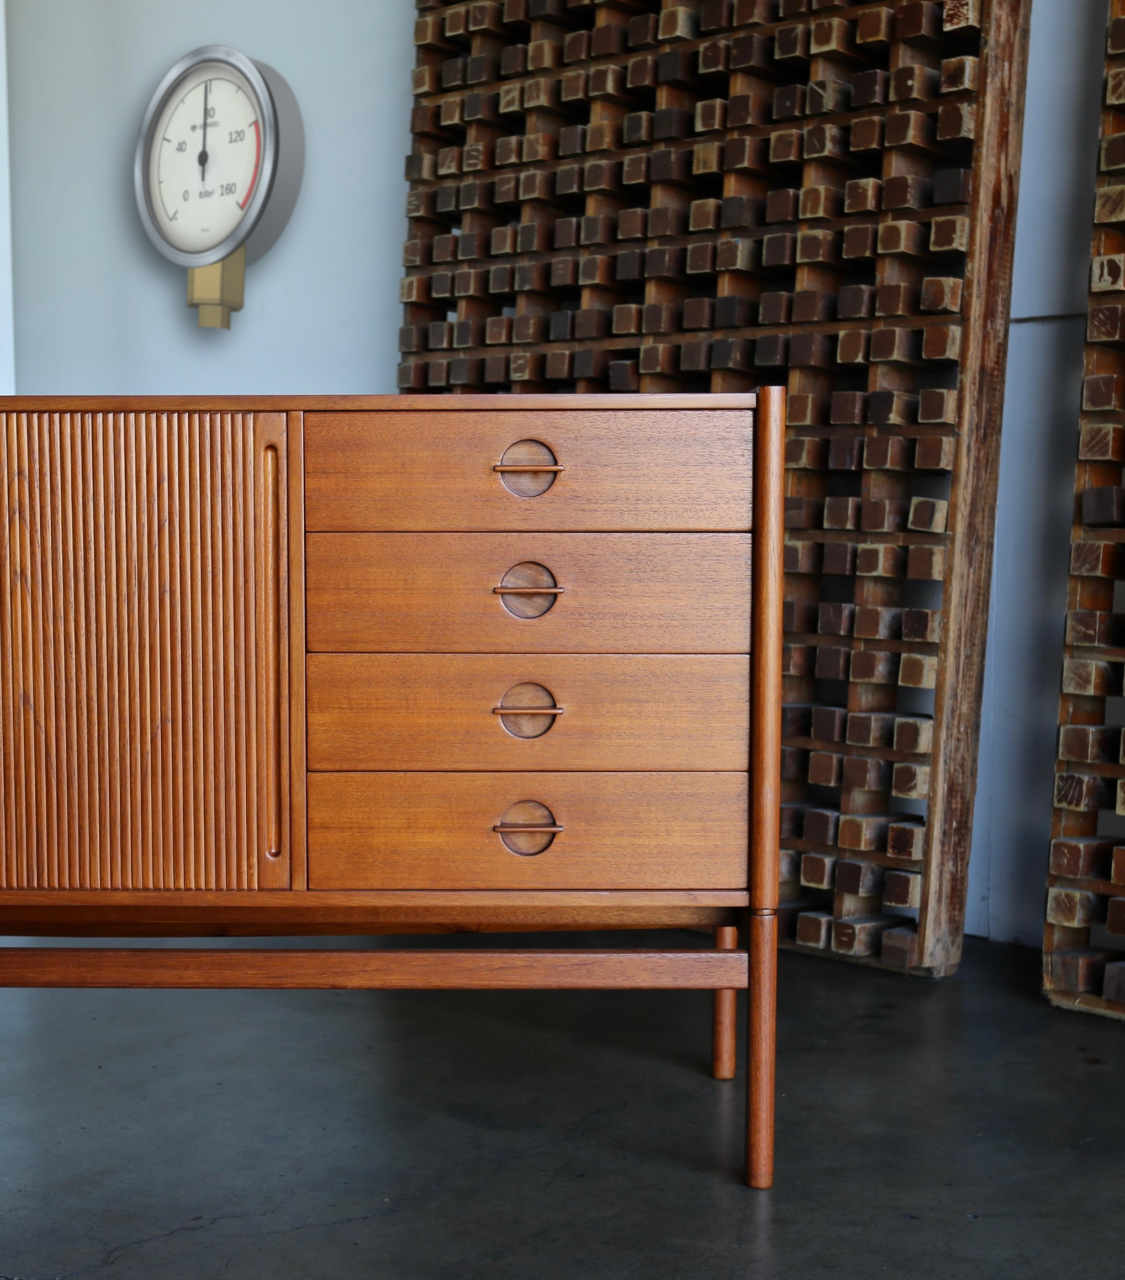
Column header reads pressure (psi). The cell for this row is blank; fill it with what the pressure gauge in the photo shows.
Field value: 80 psi
